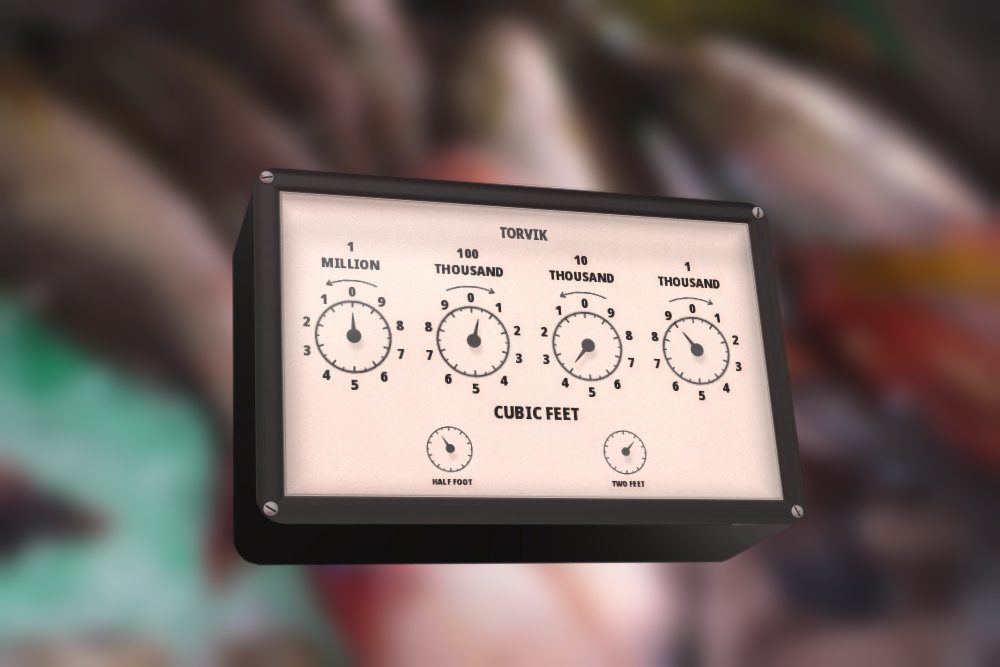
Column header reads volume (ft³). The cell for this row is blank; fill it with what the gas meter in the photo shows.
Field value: 3900 ft³
